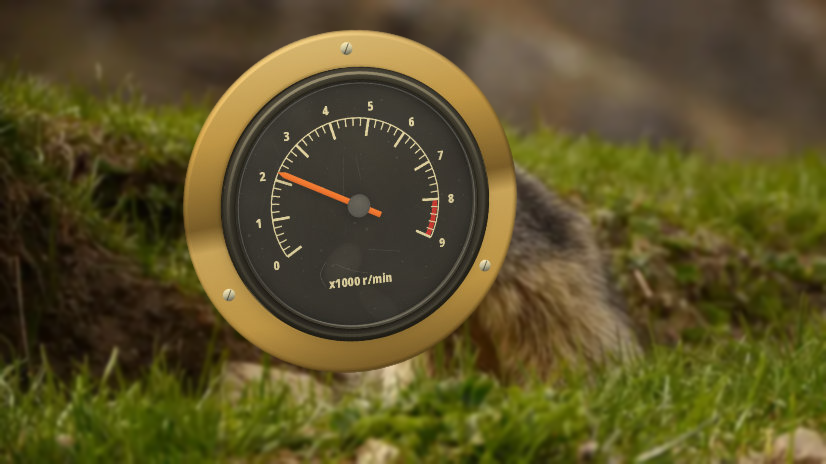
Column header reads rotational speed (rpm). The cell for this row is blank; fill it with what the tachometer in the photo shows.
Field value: 2200 rpm
